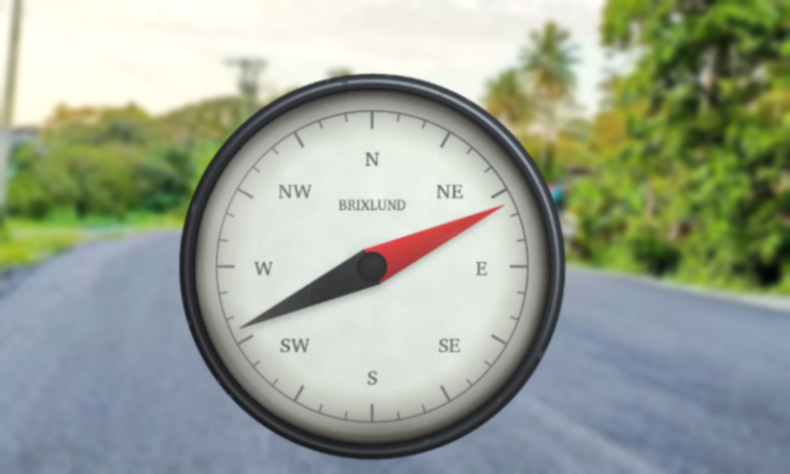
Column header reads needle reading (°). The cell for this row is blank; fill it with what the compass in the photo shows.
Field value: 65 °
